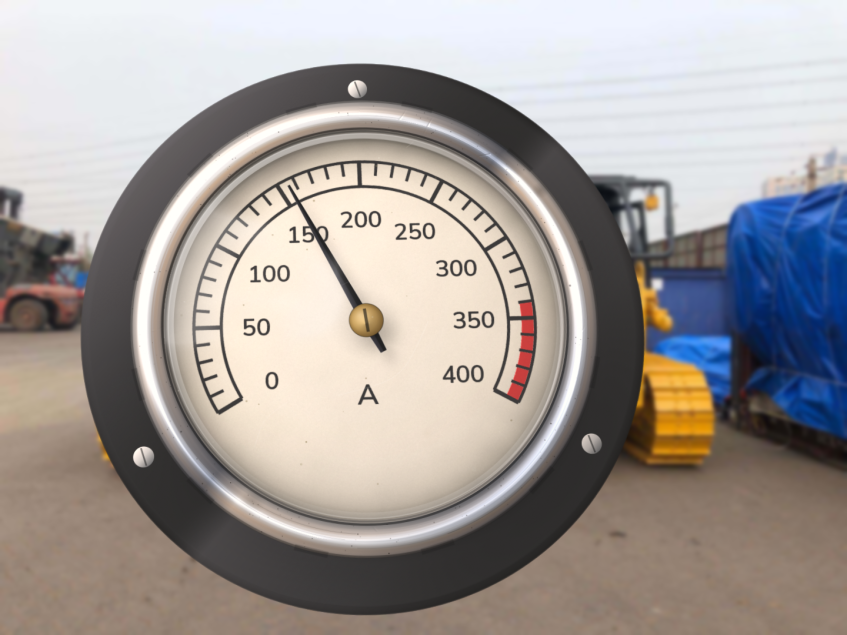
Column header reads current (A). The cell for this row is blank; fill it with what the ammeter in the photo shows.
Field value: 155 A
